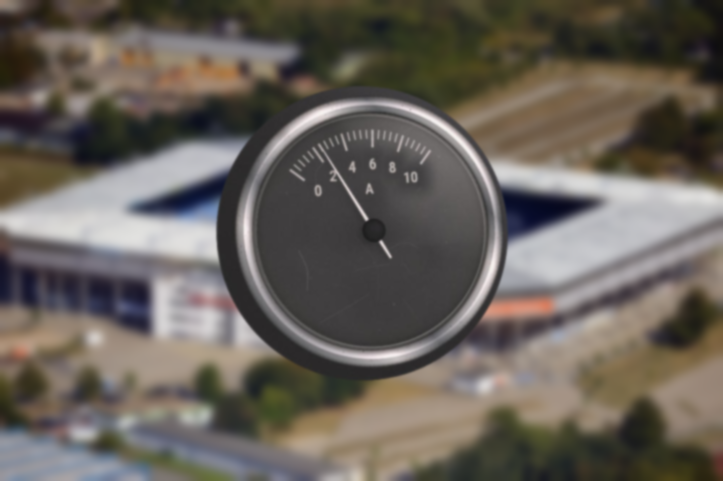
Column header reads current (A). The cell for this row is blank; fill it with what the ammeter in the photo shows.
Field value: 2.4 A
